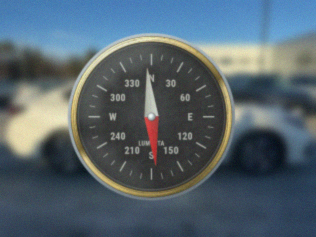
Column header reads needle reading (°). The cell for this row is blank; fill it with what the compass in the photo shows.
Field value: 175 °
